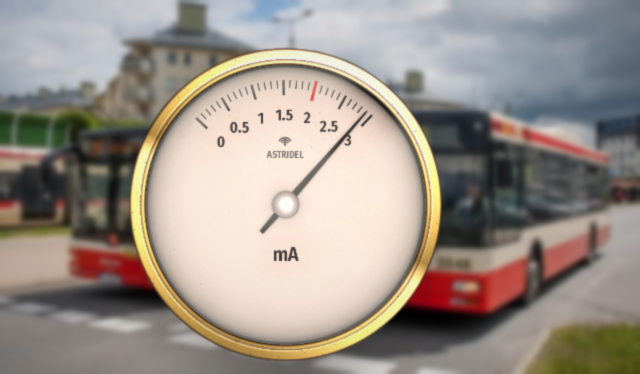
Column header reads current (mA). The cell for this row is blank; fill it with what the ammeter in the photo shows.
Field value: 2.9 mA
